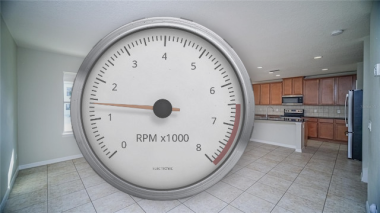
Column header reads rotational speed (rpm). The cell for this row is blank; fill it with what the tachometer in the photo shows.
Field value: 1400 rpm
